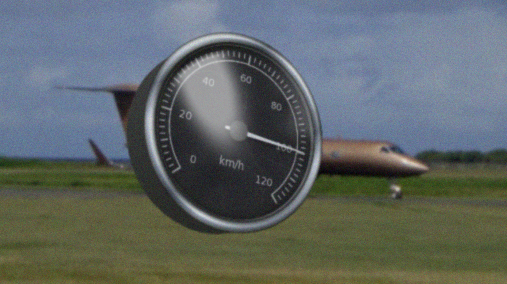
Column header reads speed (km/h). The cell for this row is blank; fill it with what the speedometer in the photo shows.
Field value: 100 km/h
